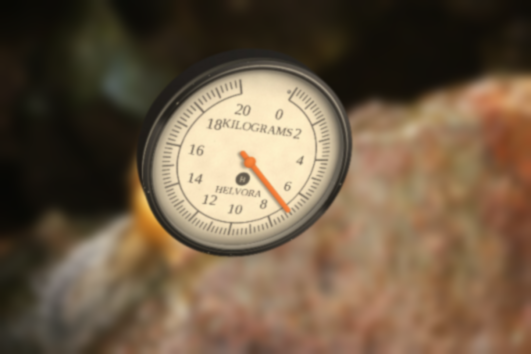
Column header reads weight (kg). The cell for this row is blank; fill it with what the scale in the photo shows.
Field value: 7 kg
